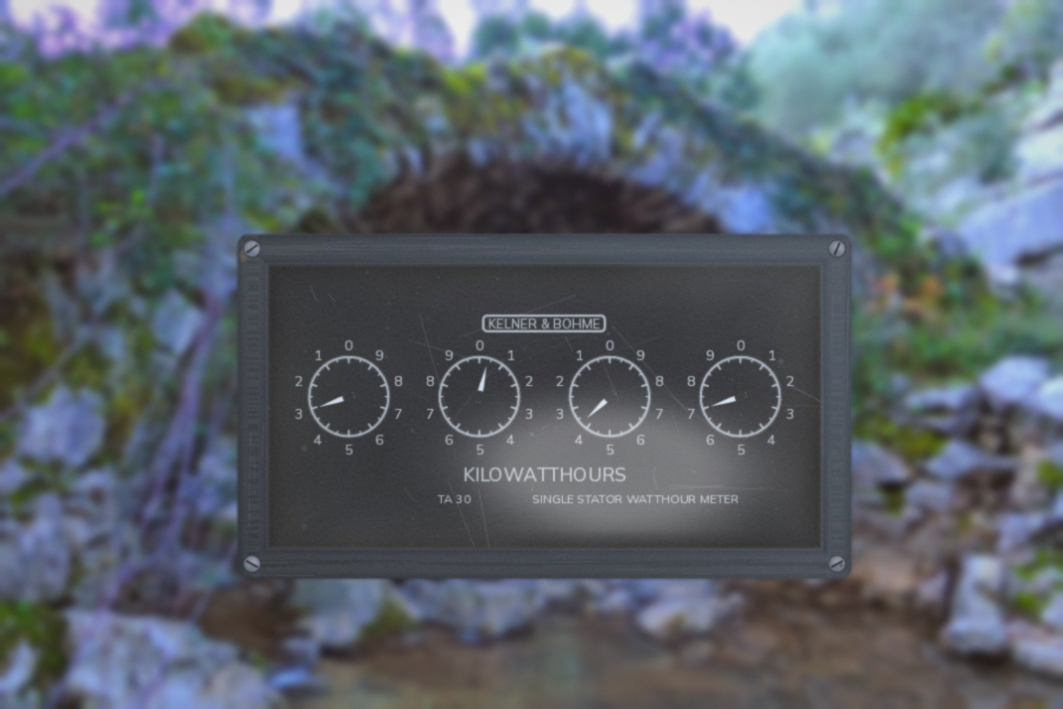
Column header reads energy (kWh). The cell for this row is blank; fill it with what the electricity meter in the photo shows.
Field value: 3037 kWh
